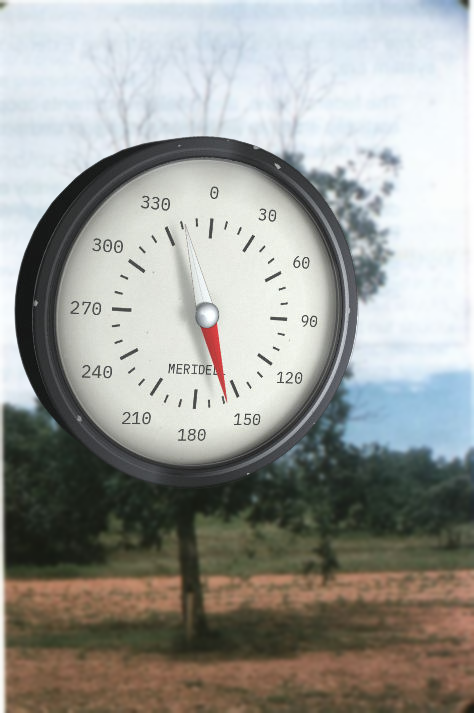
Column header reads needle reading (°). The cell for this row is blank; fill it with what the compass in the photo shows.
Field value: 160 °
